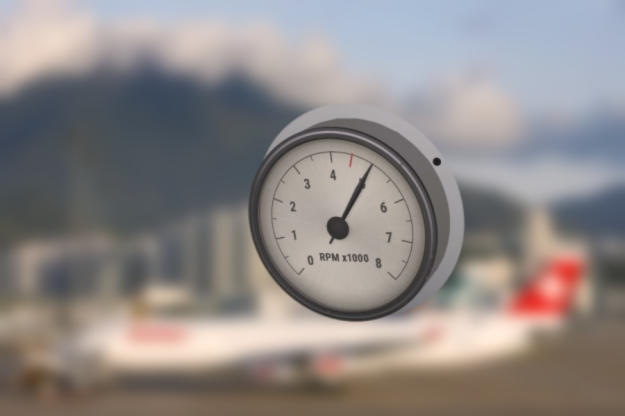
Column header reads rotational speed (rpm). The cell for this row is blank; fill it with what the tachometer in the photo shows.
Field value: 5000 rpm
